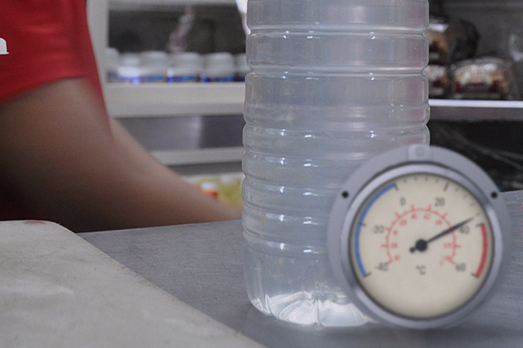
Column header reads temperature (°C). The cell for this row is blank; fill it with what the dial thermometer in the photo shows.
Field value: 36 °C
